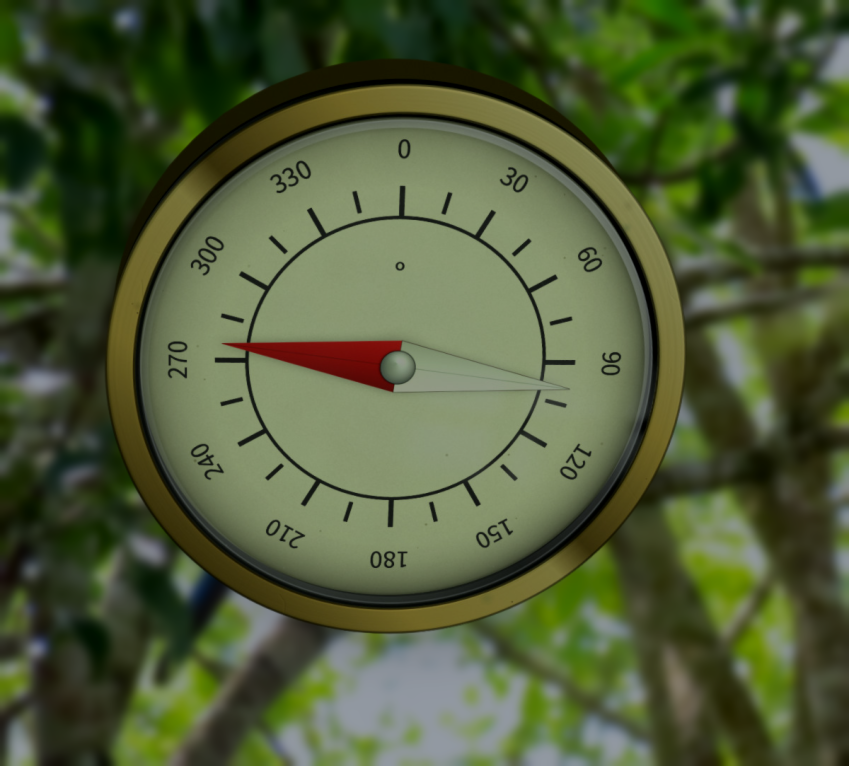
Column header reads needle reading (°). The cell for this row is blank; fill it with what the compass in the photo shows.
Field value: 277.5 °
